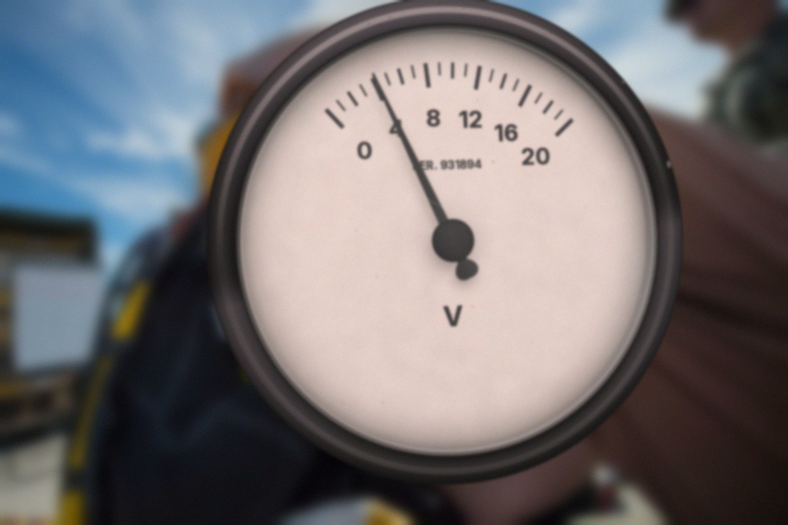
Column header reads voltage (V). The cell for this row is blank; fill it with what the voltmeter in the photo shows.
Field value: 4 V
